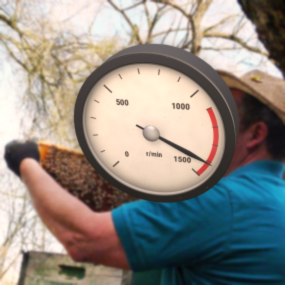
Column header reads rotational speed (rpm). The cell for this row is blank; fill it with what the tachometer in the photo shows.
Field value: 1400 rpm
